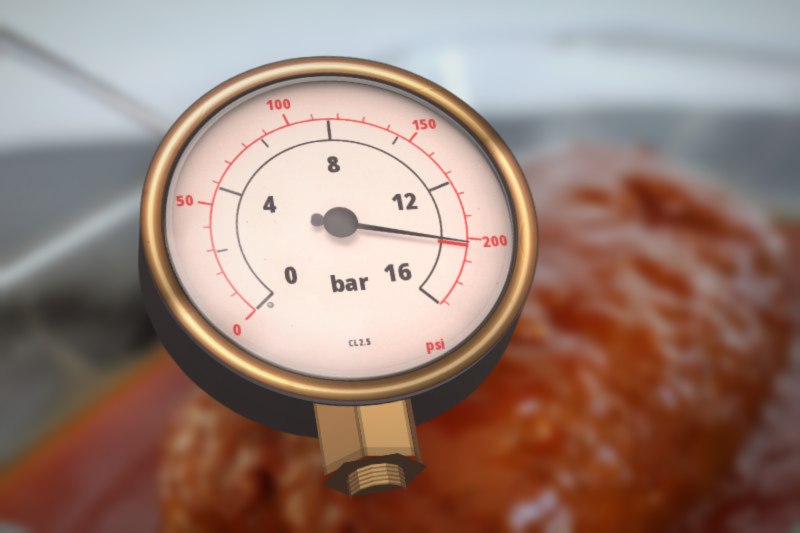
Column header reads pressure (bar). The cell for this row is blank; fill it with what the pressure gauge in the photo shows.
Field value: 14 bar
